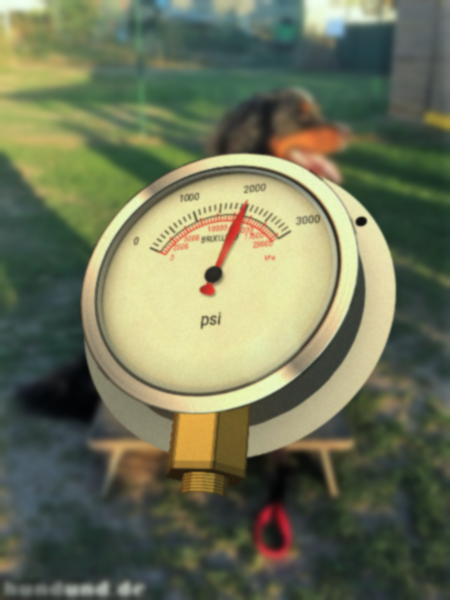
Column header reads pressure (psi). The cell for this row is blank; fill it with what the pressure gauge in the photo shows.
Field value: 2000 psi
